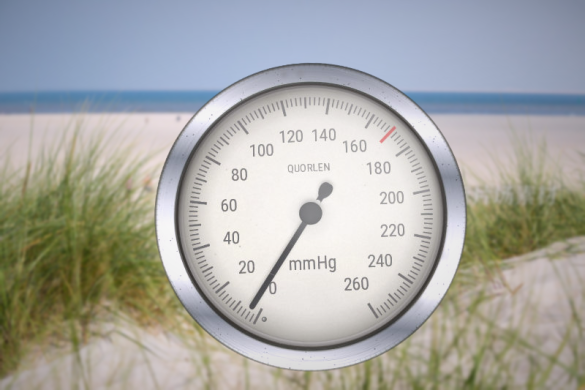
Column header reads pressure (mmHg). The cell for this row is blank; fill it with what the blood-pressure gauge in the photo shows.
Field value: 4 mmHg
